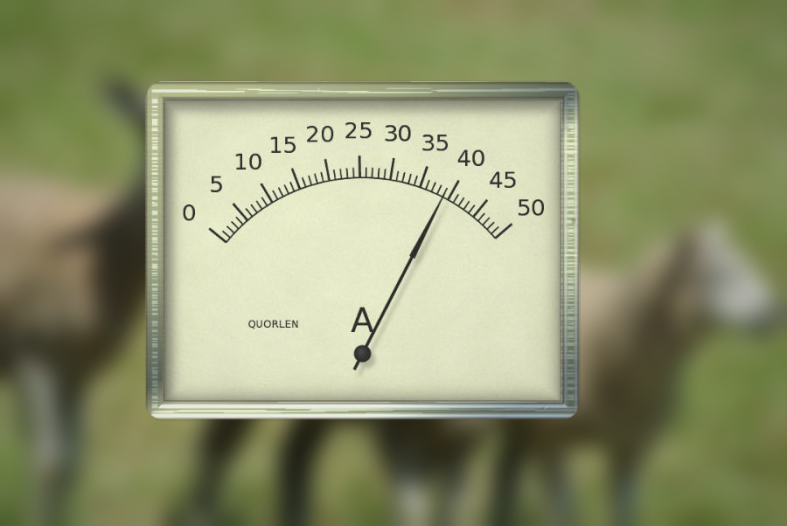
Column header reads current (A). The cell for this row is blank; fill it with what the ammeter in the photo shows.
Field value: 39 A
